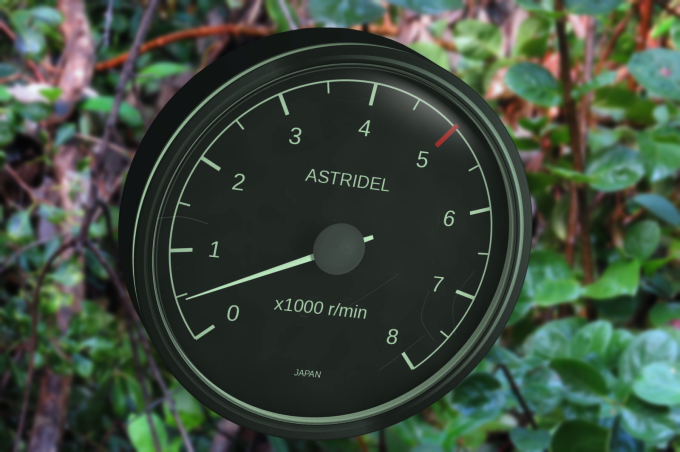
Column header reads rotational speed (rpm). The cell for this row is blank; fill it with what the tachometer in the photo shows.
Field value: 500 rpm
